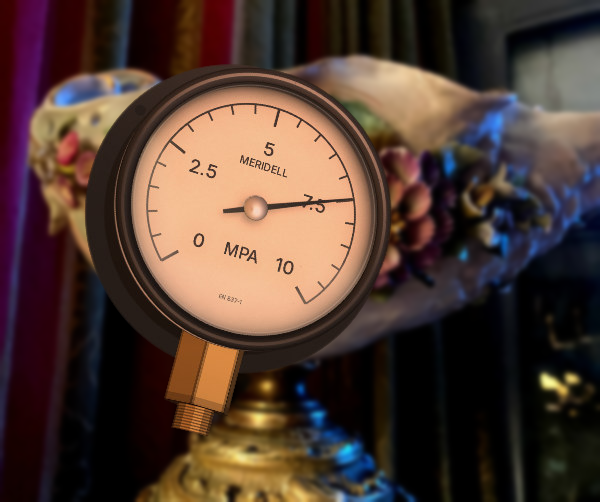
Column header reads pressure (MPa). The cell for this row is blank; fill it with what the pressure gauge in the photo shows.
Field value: 7.5 MPa
